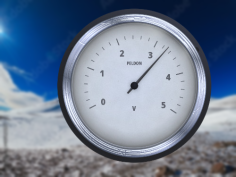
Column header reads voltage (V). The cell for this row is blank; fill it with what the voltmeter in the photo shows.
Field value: 3.3 V
